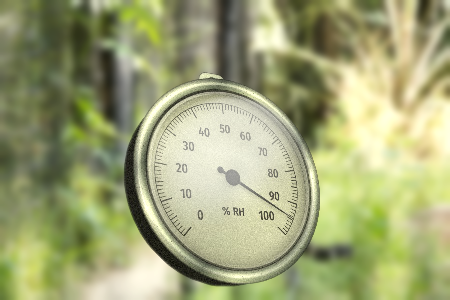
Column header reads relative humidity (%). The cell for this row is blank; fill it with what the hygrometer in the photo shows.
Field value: 95 %
